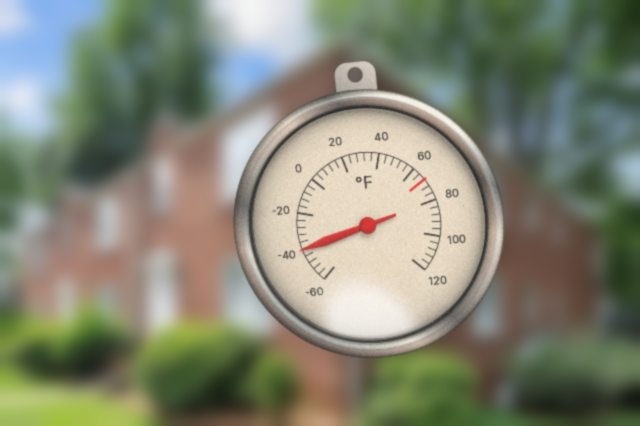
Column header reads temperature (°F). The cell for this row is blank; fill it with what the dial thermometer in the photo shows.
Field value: -40 °F
